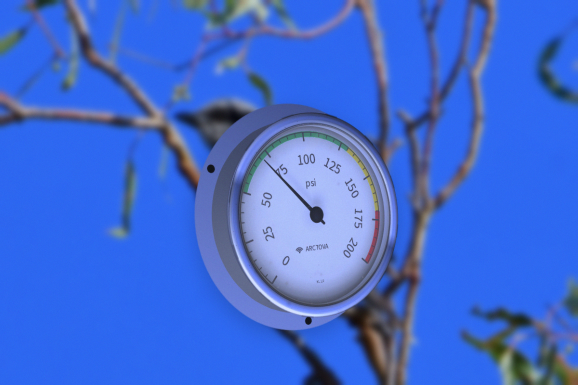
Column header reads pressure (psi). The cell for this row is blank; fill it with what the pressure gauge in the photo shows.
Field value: 70 psi
